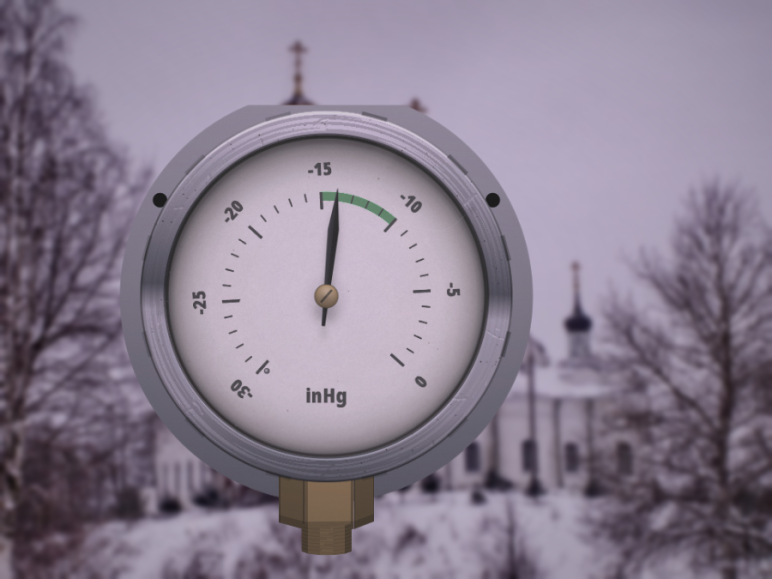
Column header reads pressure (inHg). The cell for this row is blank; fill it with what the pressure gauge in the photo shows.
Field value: -14 inHg
